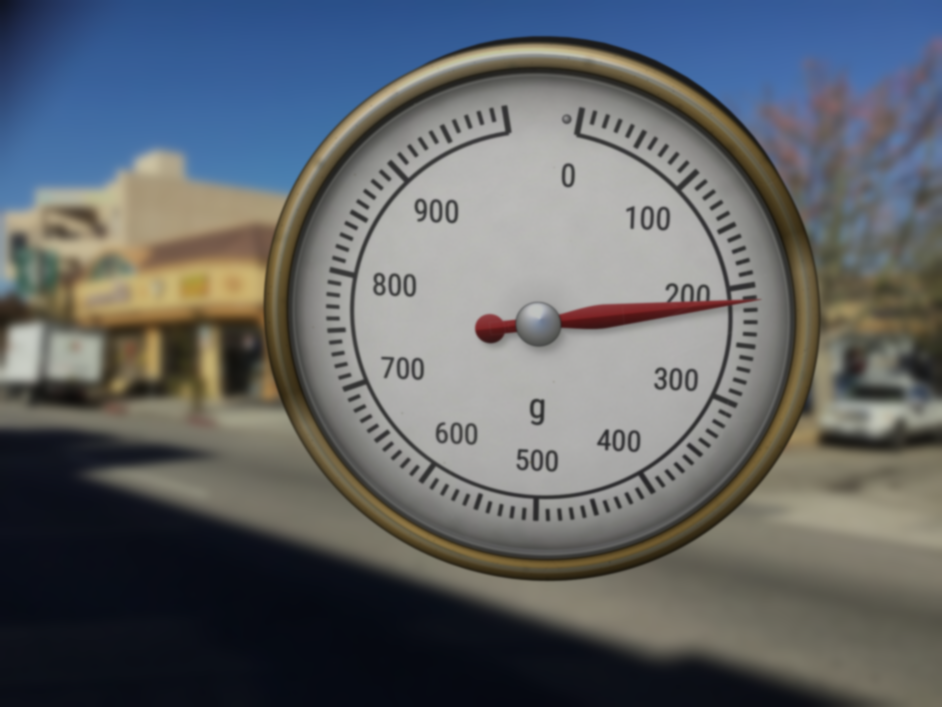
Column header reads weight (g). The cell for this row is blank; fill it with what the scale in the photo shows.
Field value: 210 g
